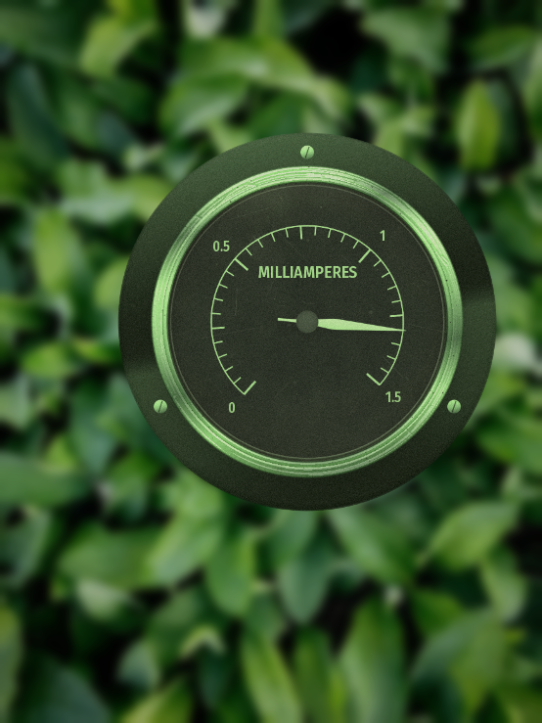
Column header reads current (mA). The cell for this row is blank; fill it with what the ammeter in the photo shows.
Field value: 1.3 mA
